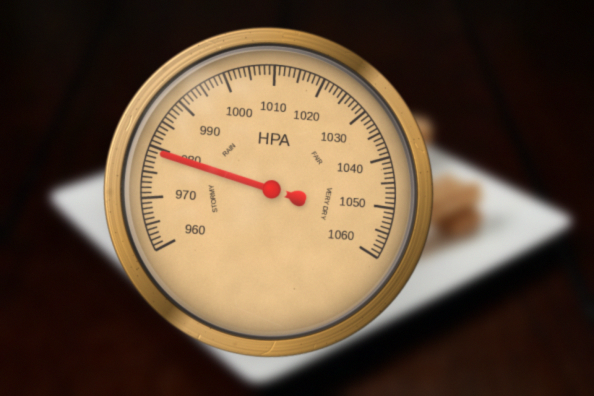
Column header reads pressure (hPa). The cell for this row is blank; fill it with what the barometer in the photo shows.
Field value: 979 hPa
